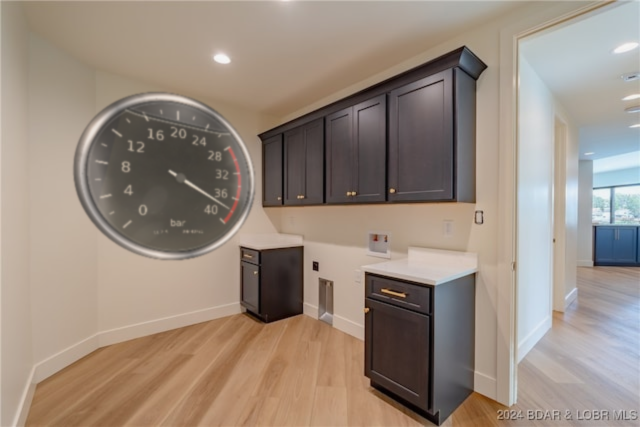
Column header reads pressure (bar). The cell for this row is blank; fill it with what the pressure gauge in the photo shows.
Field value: 38 bar
